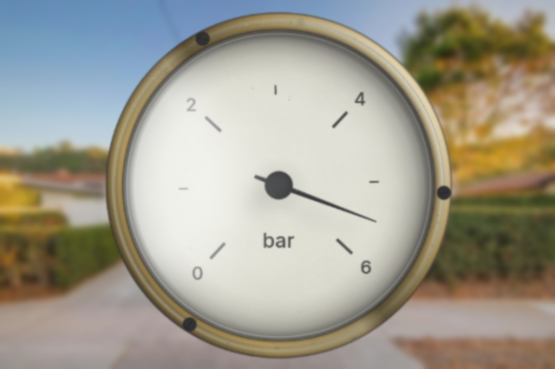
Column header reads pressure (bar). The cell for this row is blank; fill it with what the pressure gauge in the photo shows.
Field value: 5.5 bar
